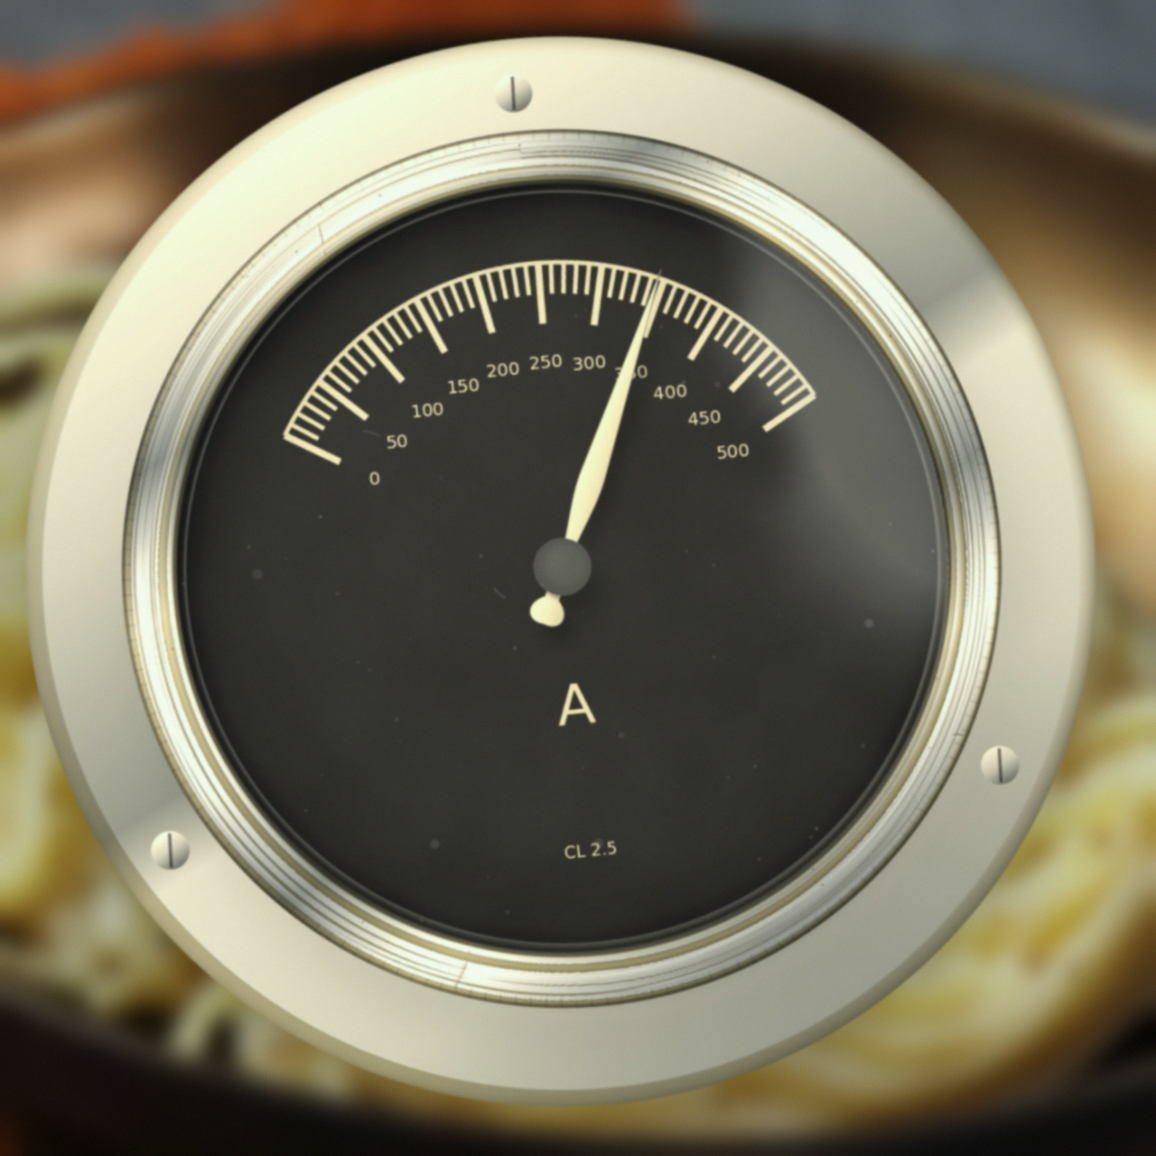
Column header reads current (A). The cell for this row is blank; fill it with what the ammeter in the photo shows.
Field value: 345 A
